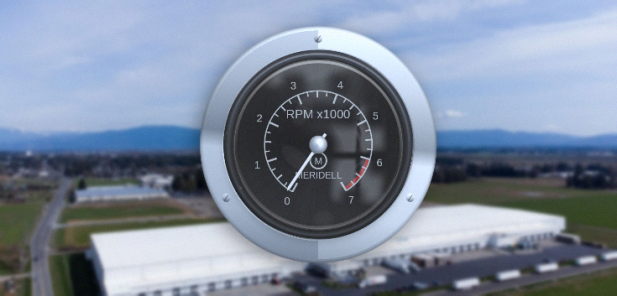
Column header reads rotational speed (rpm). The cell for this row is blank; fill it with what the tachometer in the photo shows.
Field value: 125 rpm
